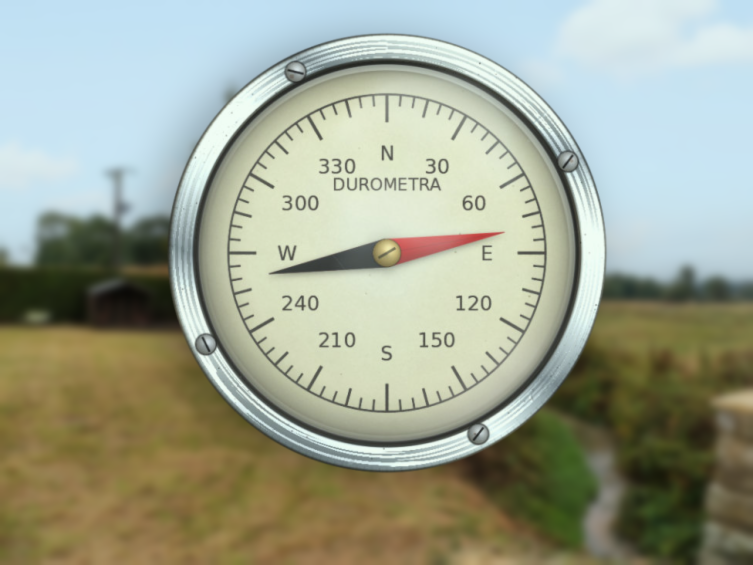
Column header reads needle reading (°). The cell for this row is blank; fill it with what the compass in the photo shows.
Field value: 80 °
